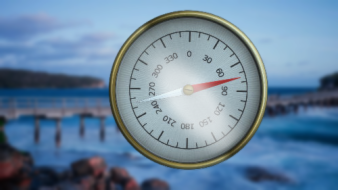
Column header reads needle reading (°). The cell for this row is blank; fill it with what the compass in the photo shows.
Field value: 75 °
